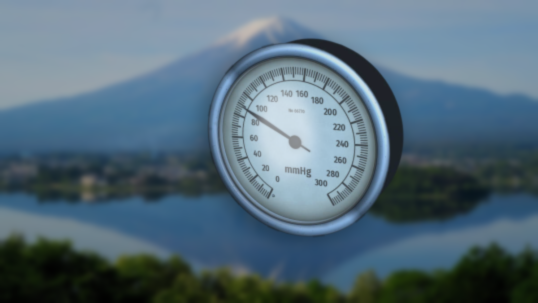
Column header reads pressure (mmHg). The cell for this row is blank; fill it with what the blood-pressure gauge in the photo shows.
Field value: 90 mmHg
